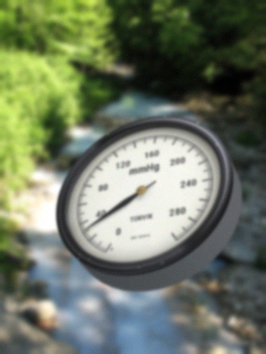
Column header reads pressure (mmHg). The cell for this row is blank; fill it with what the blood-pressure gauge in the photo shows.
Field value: 30 mmHg
